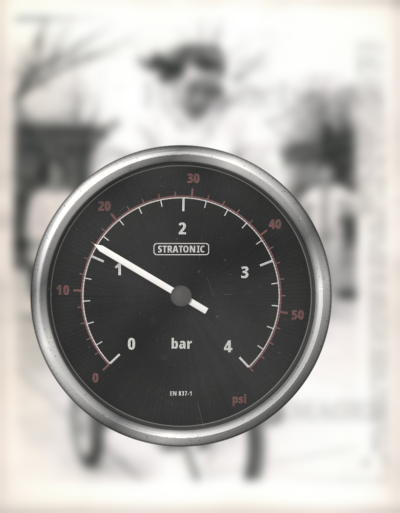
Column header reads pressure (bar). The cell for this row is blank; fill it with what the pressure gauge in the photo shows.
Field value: 1.1 bar
